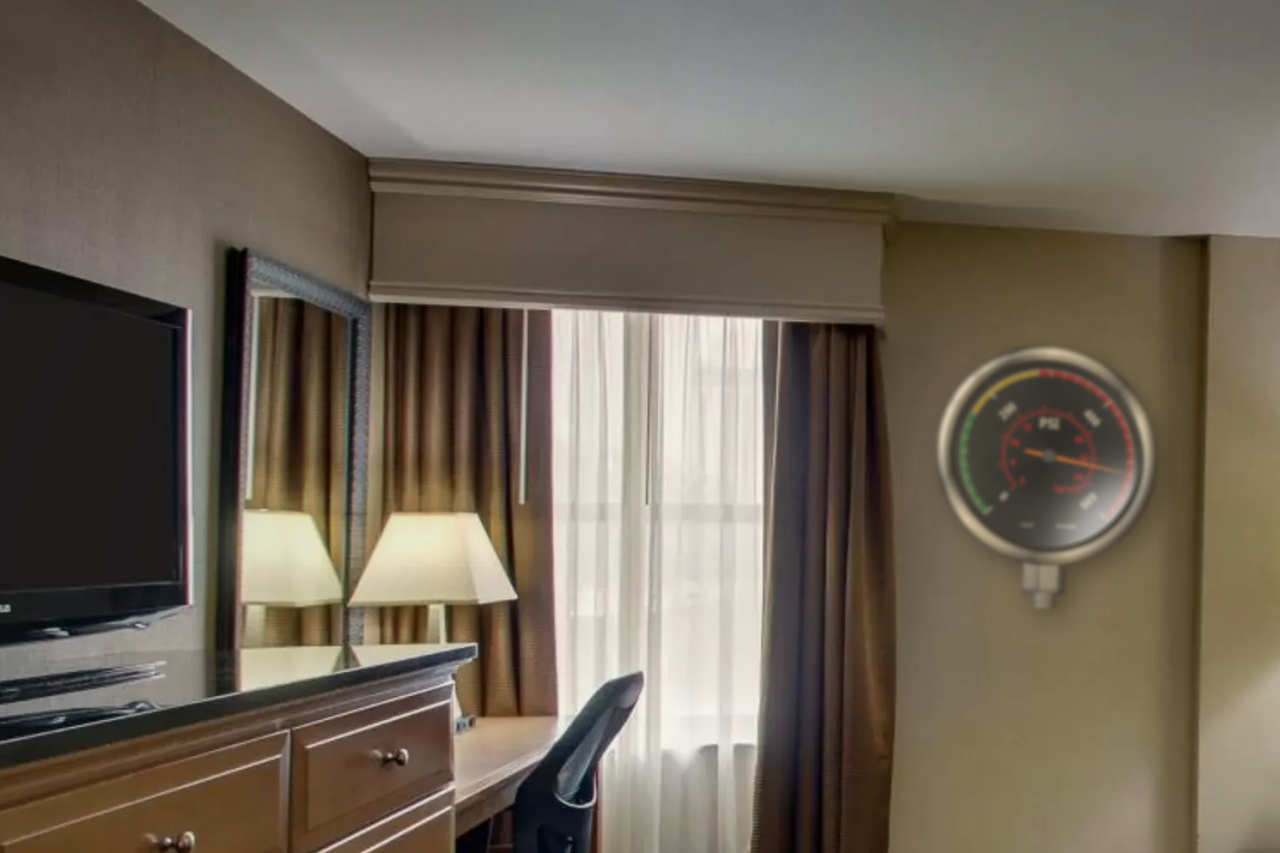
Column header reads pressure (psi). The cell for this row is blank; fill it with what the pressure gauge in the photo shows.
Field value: 520 psi
